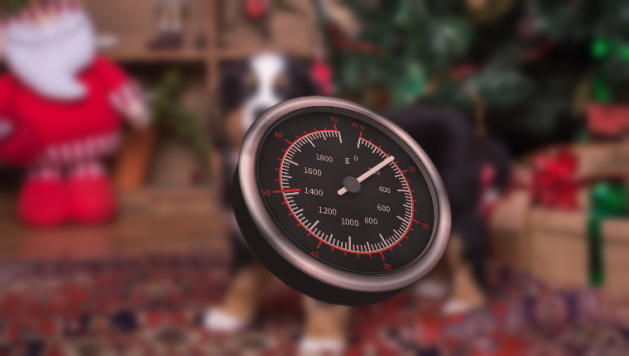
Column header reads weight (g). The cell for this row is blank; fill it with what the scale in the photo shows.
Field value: 200 g
